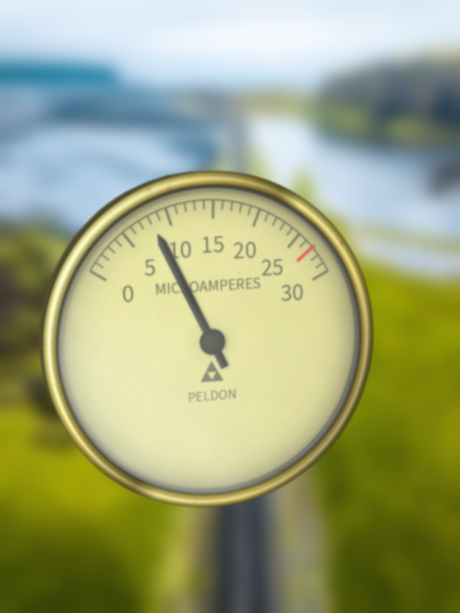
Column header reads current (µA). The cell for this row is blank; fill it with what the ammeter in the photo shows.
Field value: 8 µA
